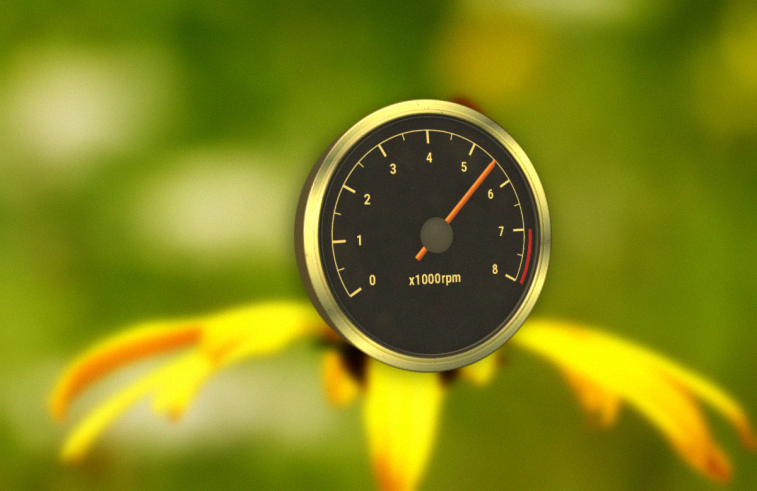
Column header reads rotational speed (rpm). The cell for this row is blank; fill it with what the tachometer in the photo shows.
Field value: 5500 rpm
